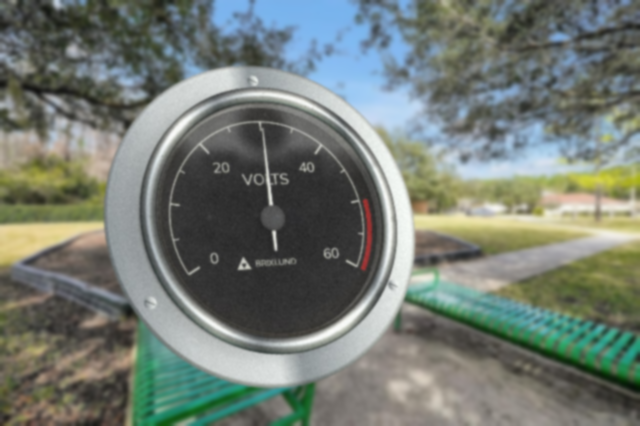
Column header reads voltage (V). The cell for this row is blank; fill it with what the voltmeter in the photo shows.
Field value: 30 V
